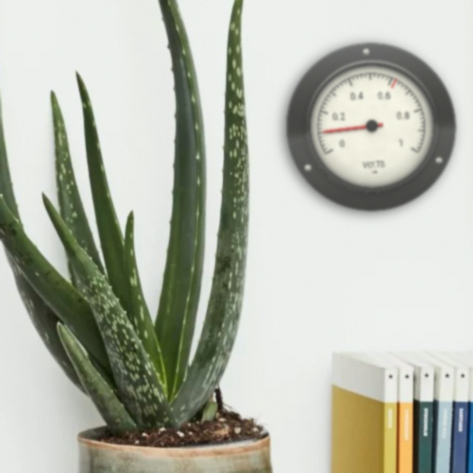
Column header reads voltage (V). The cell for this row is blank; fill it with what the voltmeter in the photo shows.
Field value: 0.1 V
